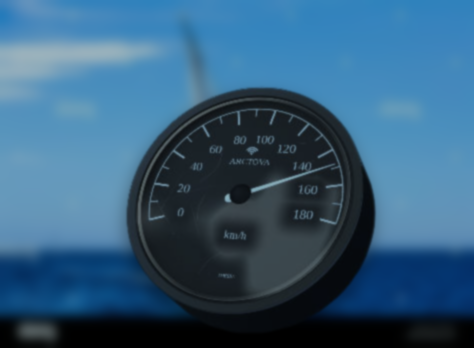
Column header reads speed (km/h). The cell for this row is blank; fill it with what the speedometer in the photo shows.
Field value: 150 km/h
